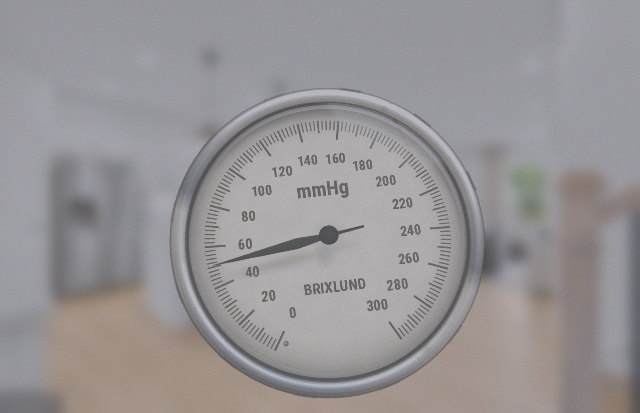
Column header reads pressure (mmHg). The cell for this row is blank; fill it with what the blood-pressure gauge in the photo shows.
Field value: 50 mmHg
